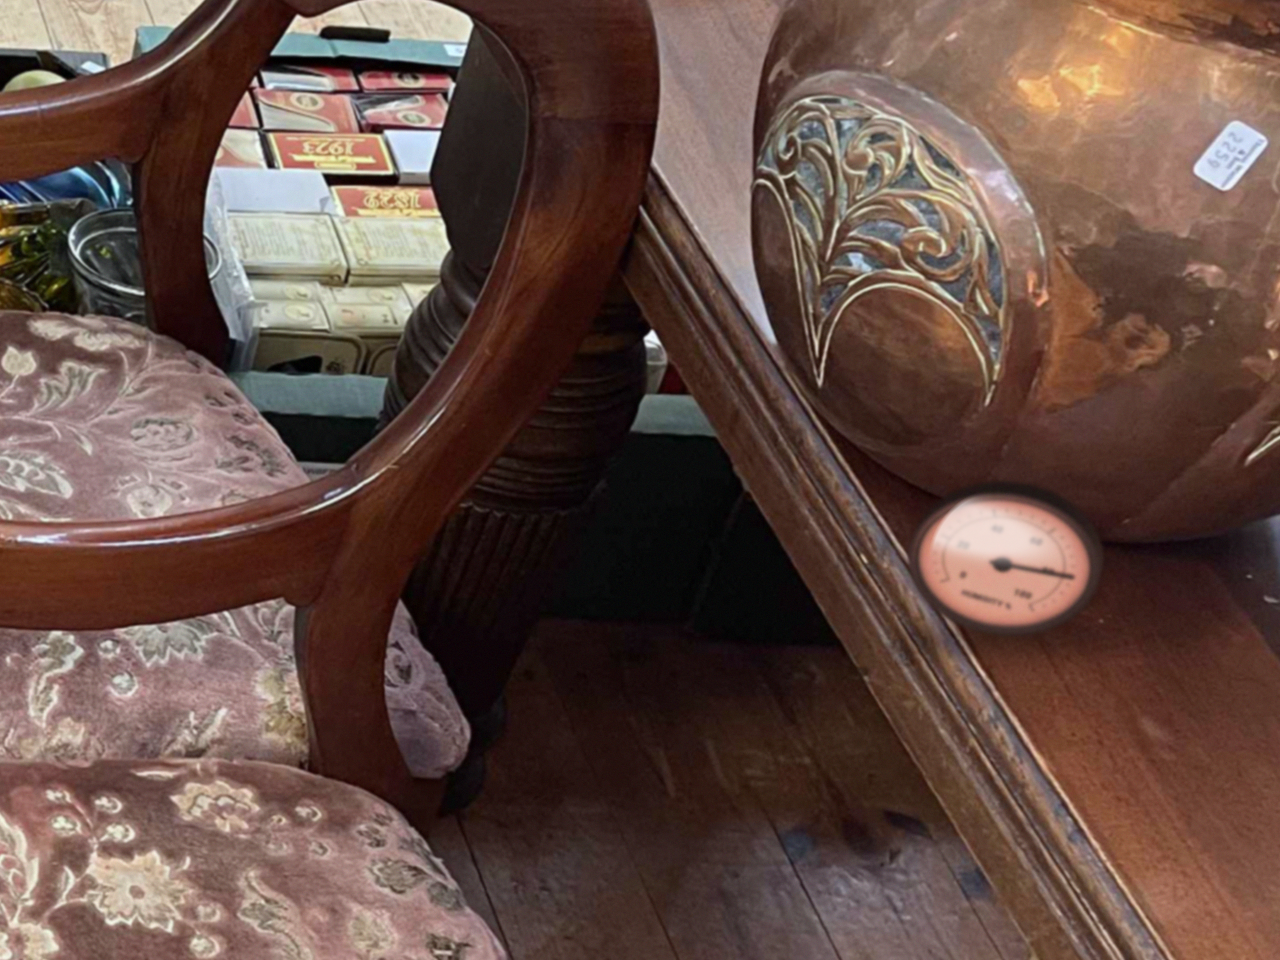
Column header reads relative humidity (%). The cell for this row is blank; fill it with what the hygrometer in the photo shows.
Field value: 80 %
